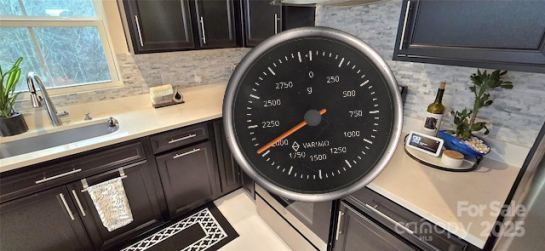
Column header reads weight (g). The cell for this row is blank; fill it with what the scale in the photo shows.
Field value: 2050 g
